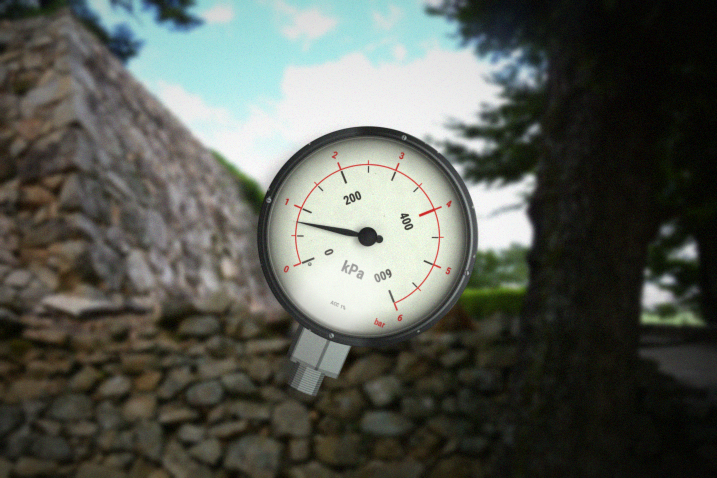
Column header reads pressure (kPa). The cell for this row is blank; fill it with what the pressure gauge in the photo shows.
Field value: 75 kPa
